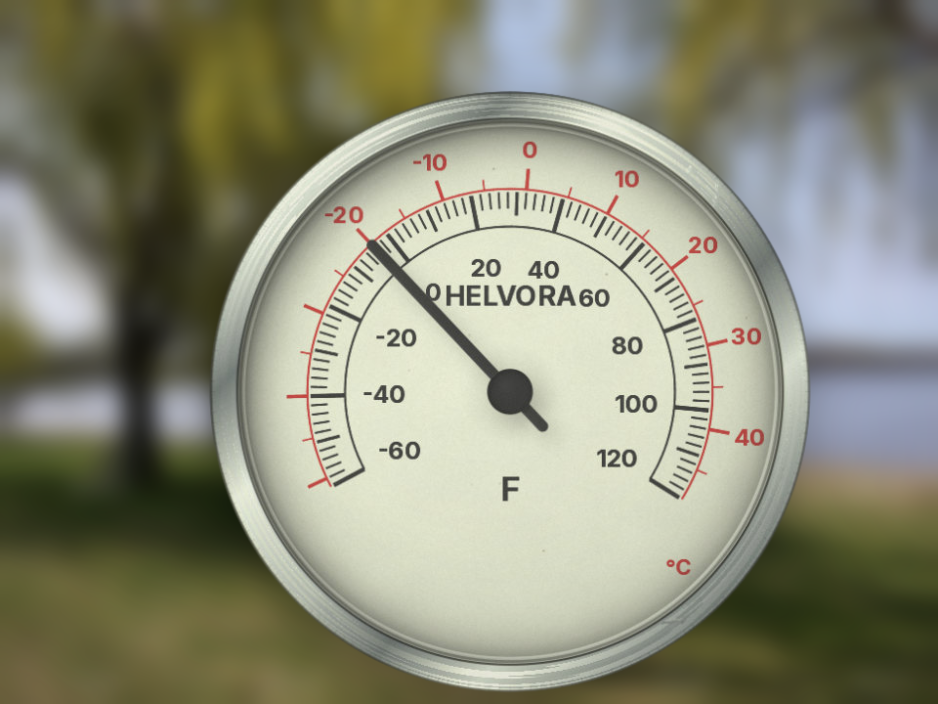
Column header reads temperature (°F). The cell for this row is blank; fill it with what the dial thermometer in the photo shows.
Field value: -4 °F
